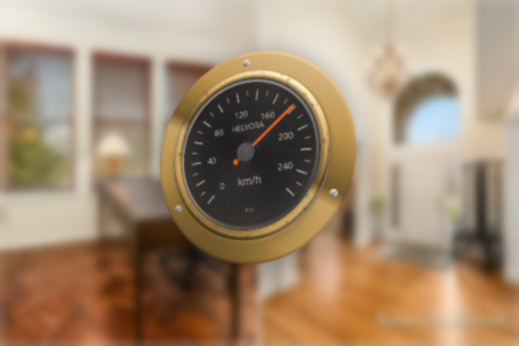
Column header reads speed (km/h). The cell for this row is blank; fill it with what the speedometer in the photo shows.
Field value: 180 km/h
